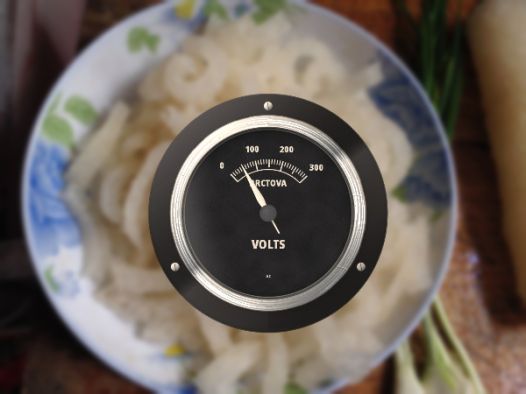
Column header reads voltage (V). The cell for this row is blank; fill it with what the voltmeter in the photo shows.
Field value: 50 V
